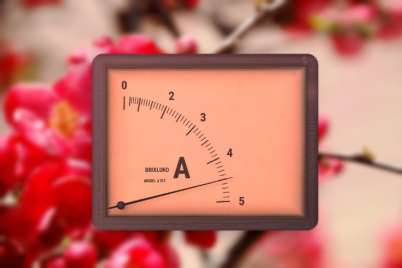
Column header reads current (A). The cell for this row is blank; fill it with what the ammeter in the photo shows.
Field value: 4.5 A
